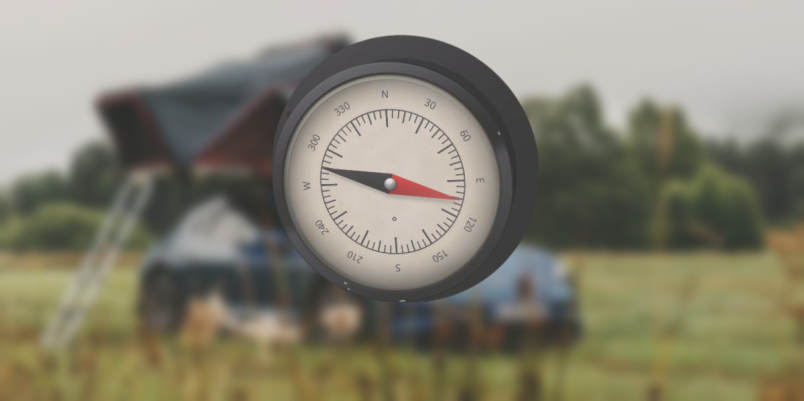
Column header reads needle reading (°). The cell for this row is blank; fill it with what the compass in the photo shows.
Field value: 105 °
